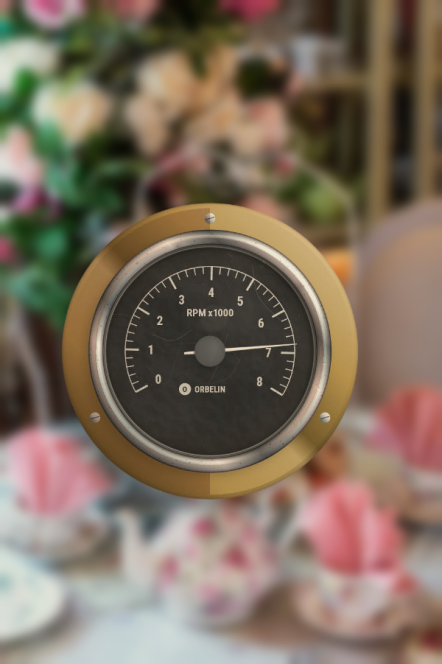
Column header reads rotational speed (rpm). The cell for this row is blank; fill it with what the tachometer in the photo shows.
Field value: 6800 rpm
